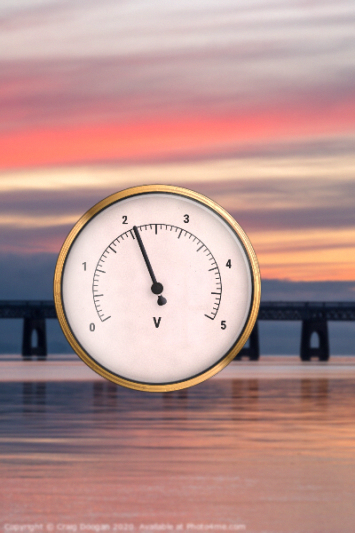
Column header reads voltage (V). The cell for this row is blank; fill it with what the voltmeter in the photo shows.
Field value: 2.1 V
